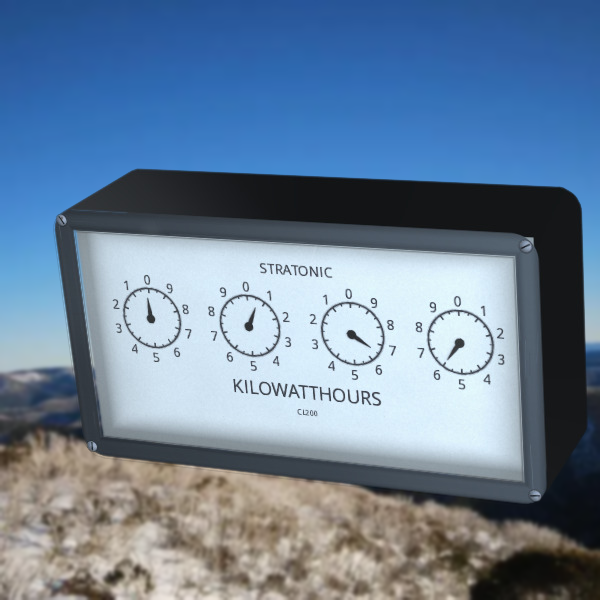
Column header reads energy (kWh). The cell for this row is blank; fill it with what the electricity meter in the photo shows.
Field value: 66 kWh
